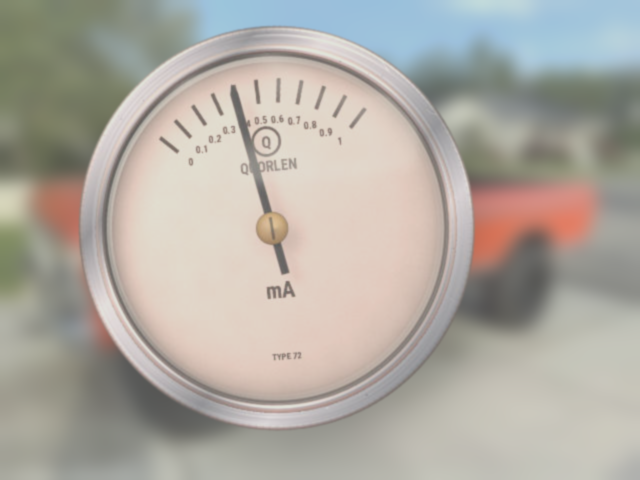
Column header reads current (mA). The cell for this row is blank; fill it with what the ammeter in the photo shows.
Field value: 0.4 mA
